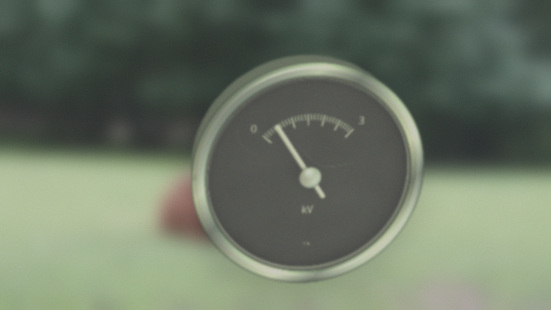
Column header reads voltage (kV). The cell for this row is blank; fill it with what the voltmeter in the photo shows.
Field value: 0.5 kV
